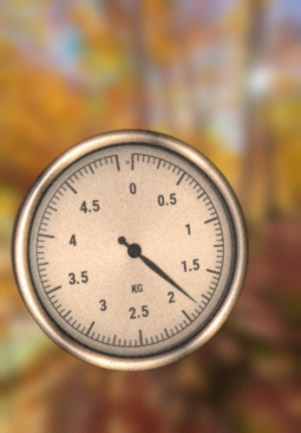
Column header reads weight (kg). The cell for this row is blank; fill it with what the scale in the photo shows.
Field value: 1.85 kg
